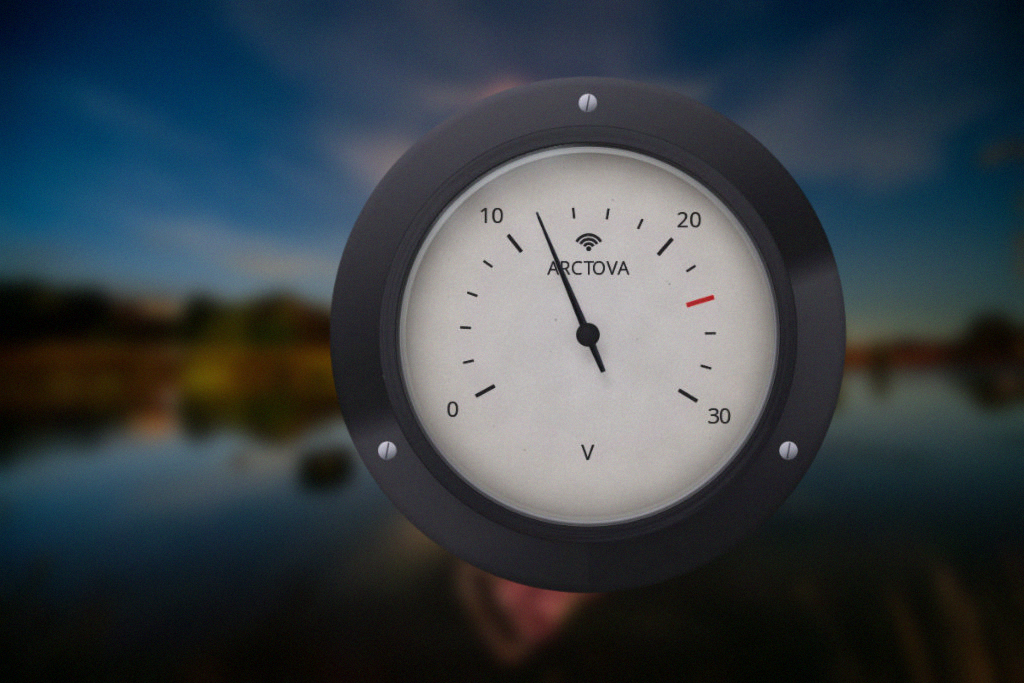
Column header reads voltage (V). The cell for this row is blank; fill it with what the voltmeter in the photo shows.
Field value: 12 V
